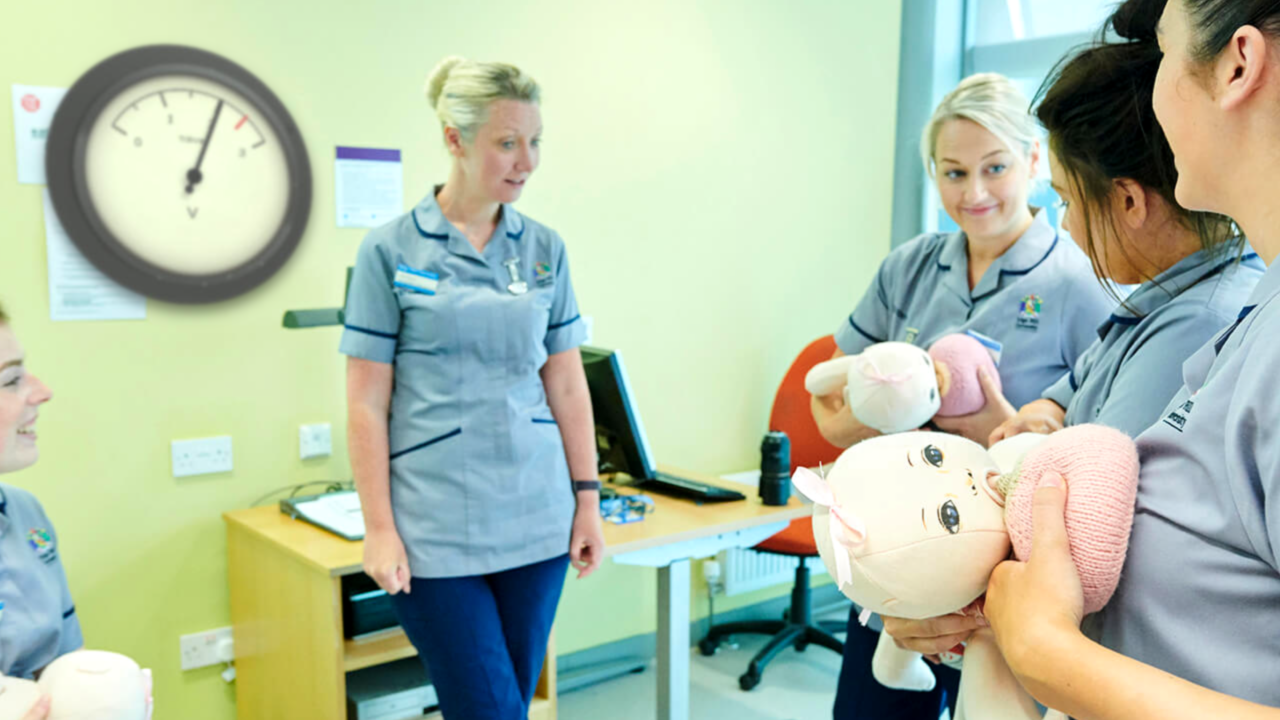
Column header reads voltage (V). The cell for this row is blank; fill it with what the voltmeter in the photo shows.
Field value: 2 V
